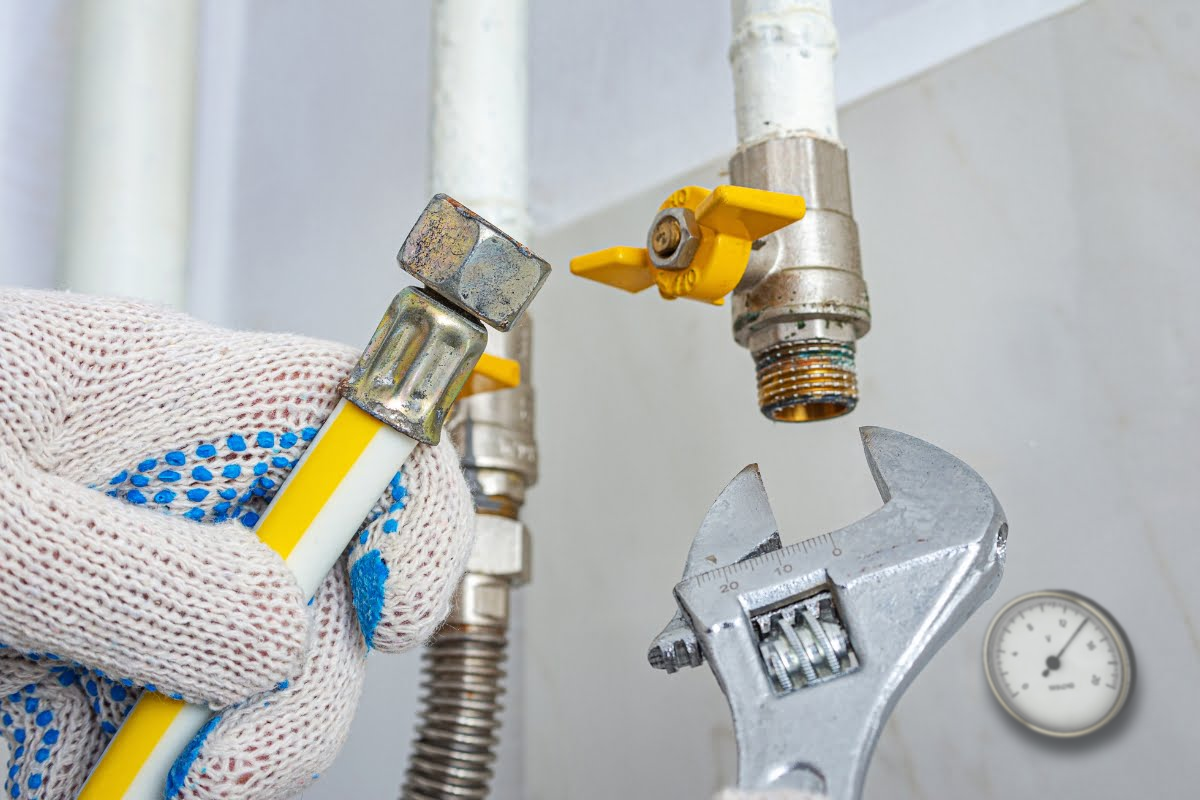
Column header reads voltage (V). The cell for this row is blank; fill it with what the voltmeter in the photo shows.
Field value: 14 V
